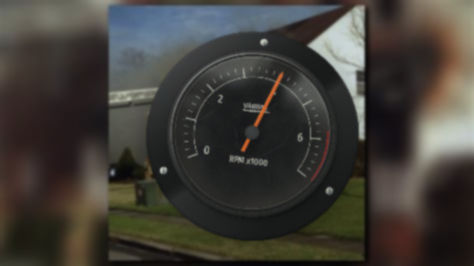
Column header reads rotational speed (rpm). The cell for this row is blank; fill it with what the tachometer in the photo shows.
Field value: 4000 rpm
